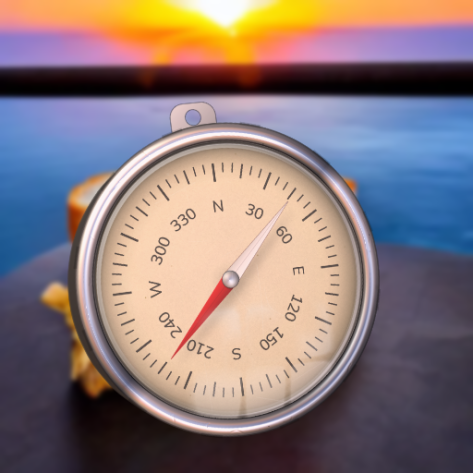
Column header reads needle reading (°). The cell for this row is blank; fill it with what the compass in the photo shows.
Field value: 225 °
